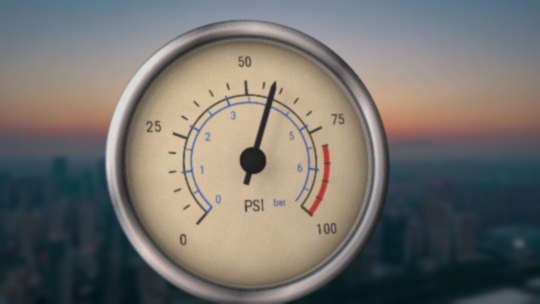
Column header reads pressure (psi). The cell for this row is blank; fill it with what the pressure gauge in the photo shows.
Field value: 57.5 psi
